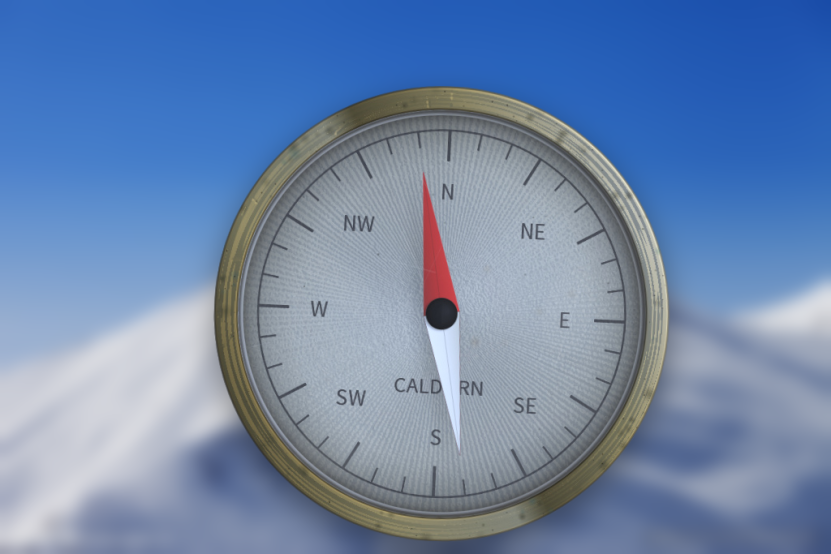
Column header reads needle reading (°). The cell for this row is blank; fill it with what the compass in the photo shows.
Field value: 350 °
